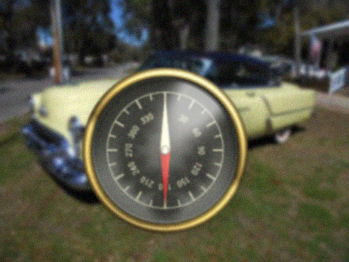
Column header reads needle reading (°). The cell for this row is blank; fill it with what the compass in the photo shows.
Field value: 180 °
